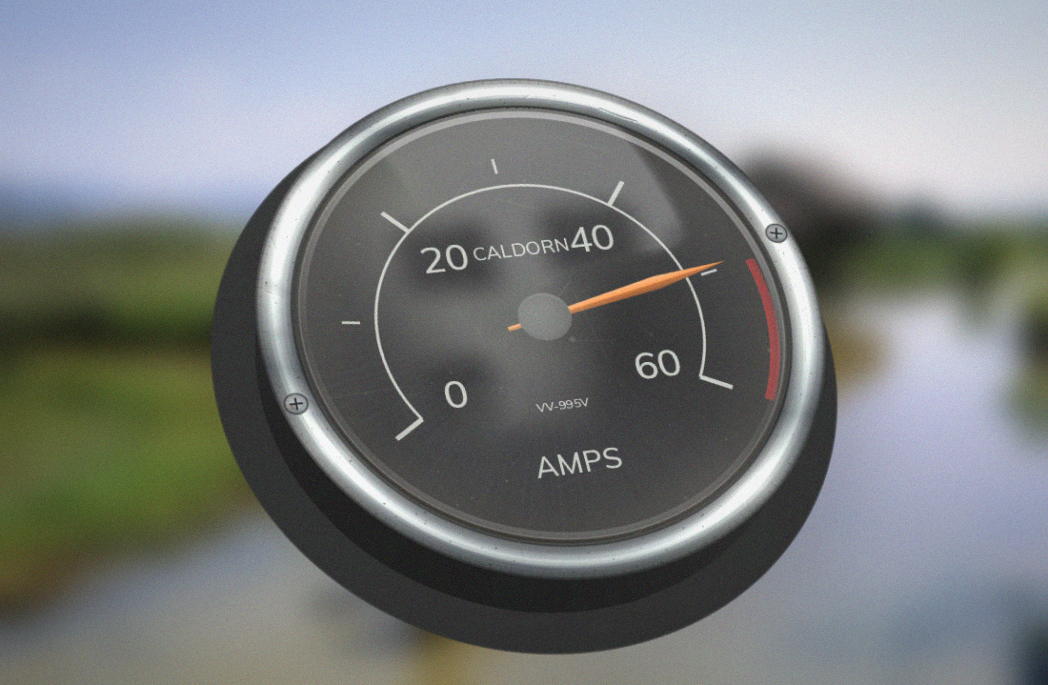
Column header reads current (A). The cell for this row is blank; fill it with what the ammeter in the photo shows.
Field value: 50 A
